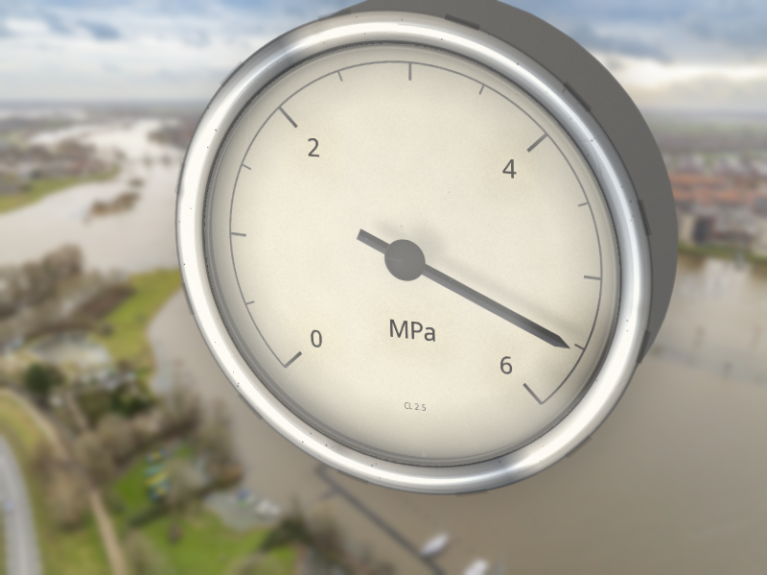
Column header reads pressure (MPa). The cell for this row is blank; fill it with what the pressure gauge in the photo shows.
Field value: 5.5 MPa
